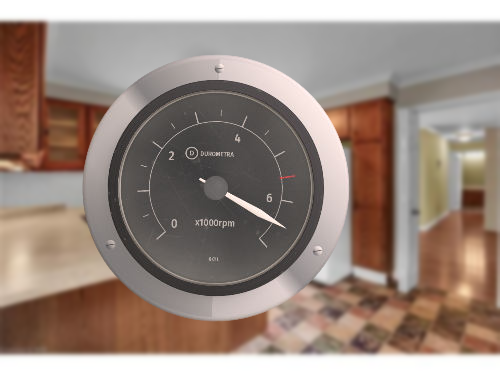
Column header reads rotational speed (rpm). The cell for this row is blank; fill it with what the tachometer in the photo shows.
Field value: 6500 rpm
